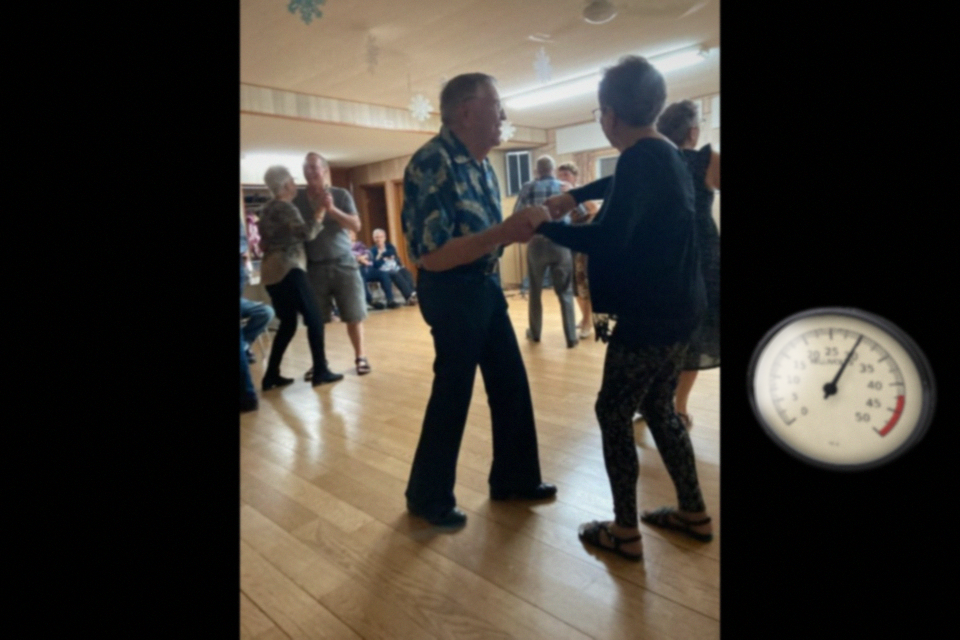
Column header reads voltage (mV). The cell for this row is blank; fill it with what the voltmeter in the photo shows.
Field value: 30 mV
